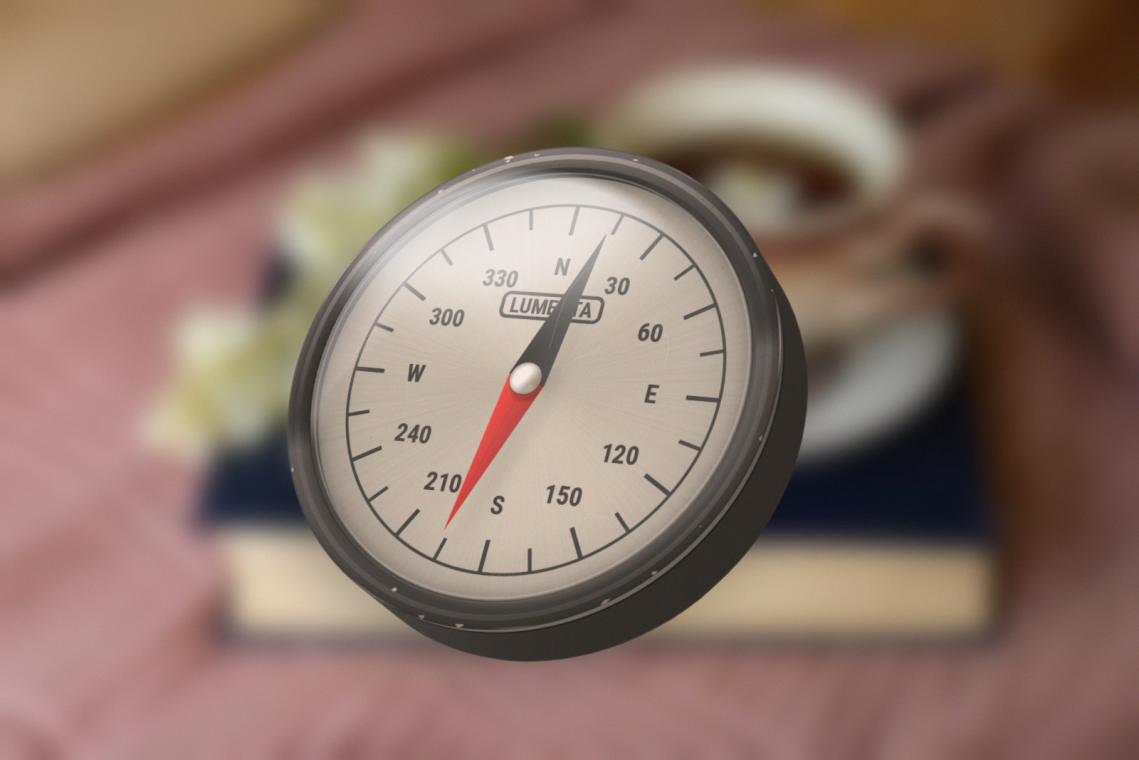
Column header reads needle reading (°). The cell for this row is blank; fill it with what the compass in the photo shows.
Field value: 195 °
